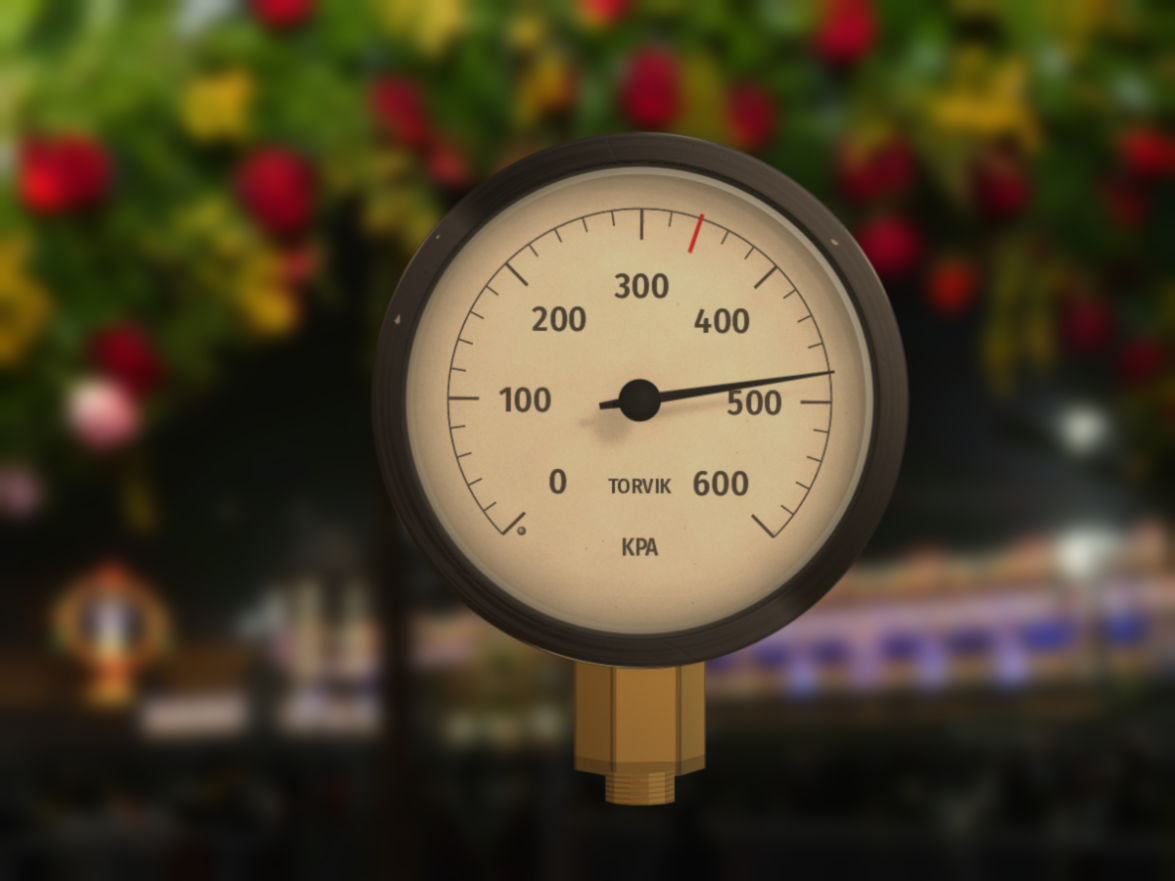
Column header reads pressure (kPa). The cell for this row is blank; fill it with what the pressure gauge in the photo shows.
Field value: 480 kPa
